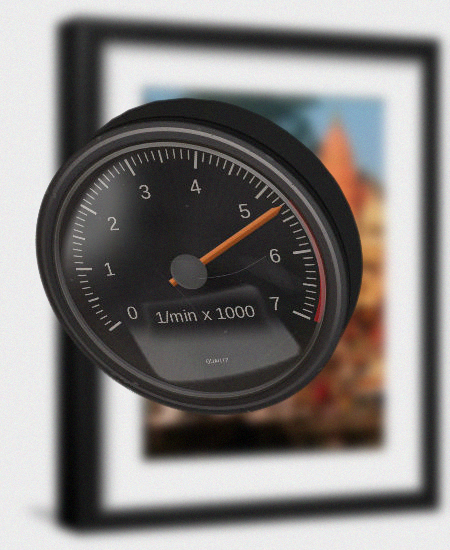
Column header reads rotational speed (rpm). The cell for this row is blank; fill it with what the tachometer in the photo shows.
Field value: 5300 rpm
